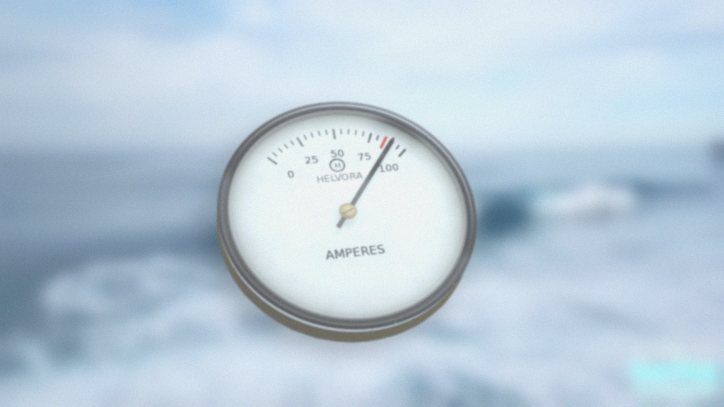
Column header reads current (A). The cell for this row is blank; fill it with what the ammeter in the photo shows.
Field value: 90 A
